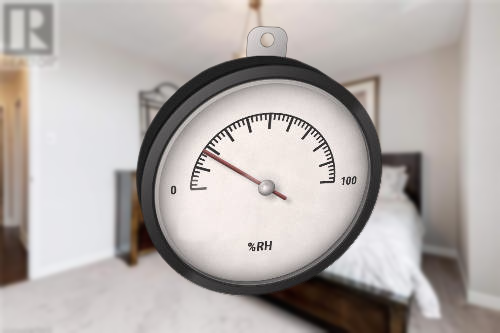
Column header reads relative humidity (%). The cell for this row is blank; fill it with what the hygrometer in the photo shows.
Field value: 18 %
